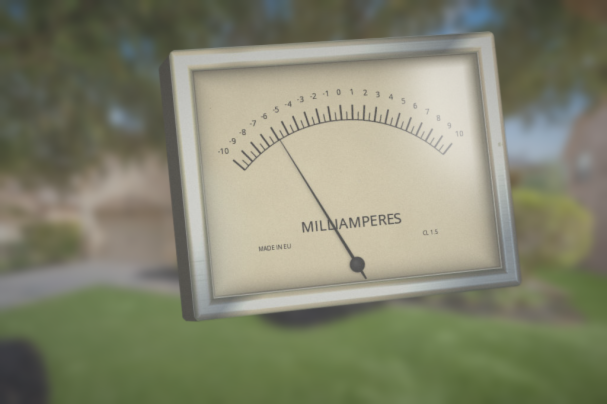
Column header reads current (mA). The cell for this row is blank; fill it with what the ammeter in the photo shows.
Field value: -6 mA
